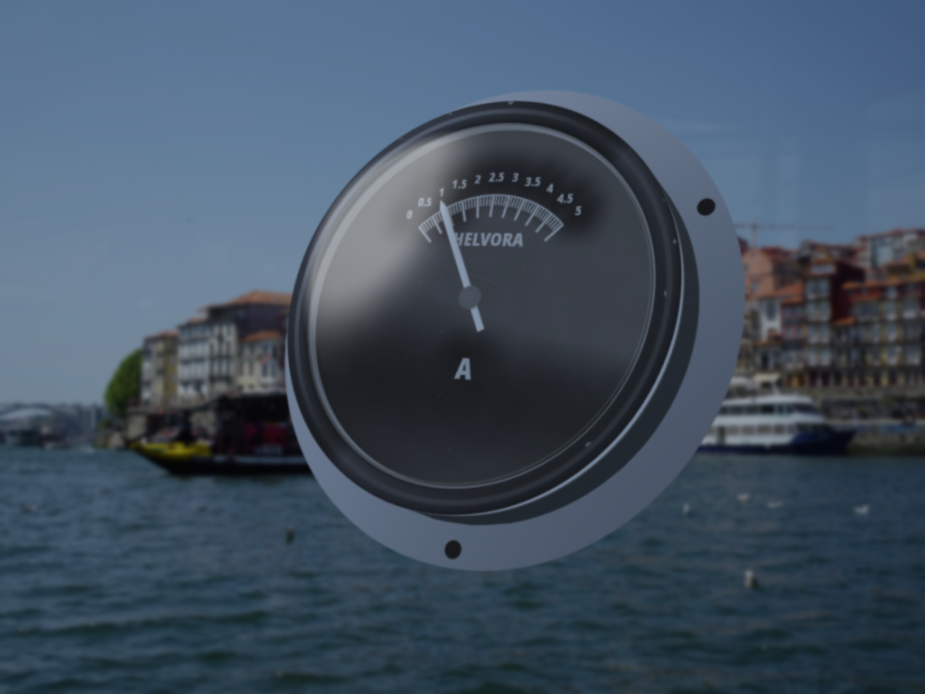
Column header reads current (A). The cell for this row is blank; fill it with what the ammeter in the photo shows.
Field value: 1 A
